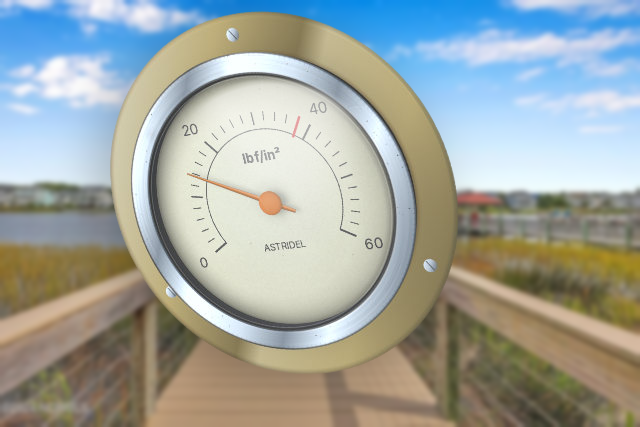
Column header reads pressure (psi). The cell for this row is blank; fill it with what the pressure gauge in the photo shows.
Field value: 14 psi
